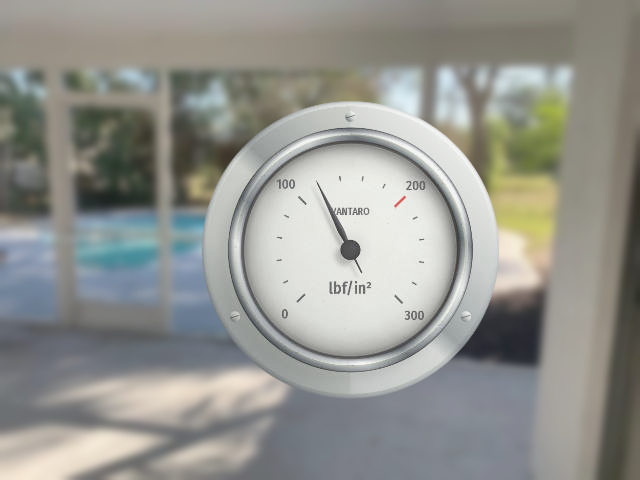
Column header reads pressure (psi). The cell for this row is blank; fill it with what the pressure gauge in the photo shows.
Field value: 120 psi
